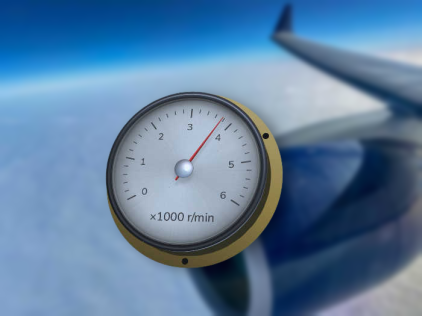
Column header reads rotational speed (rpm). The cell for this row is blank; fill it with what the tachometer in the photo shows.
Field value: 3800 rpm
